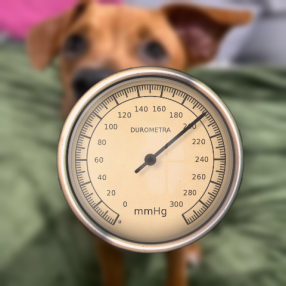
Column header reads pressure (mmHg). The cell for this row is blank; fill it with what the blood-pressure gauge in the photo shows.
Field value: 200 mmHg
